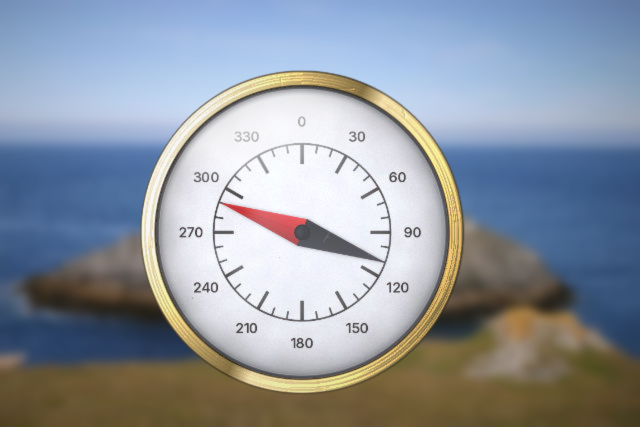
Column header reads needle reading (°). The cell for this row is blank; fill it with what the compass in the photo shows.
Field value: 290 °
